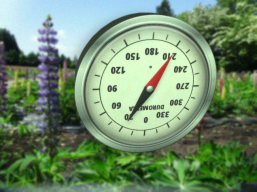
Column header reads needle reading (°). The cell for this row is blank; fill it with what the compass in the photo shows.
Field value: 210 °
